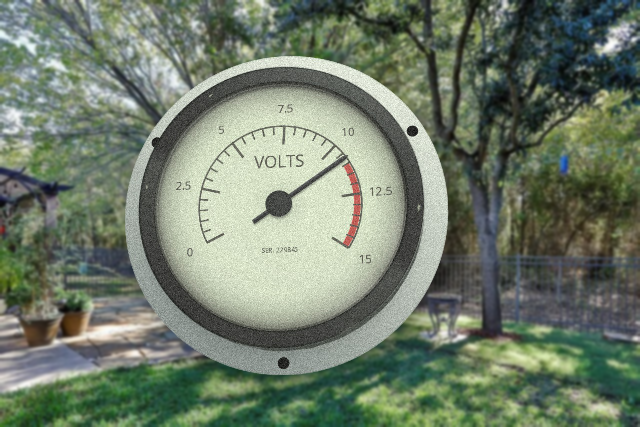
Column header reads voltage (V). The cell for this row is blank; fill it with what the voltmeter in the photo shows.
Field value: 10.75 V
